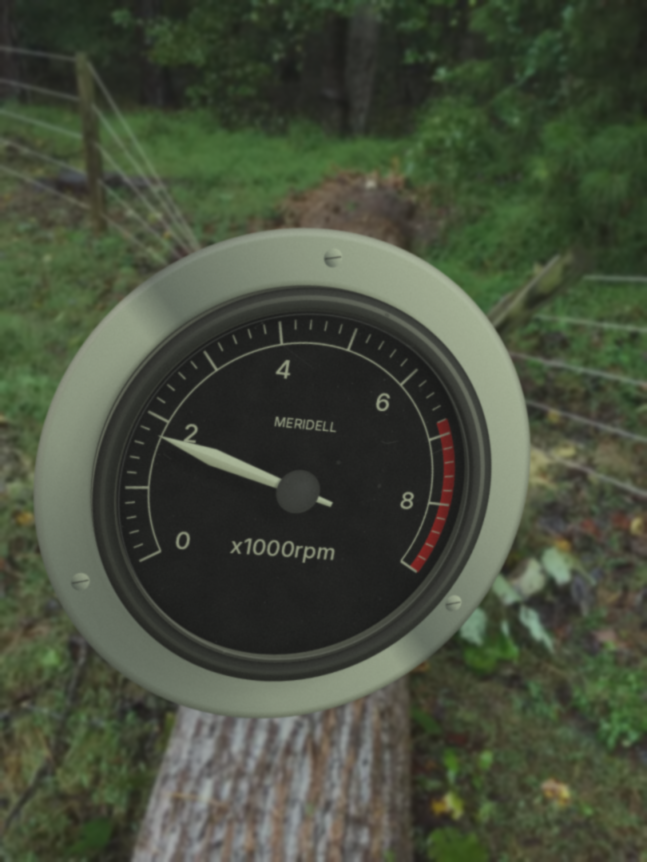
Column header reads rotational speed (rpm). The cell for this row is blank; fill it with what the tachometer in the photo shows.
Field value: 1800 rpm
